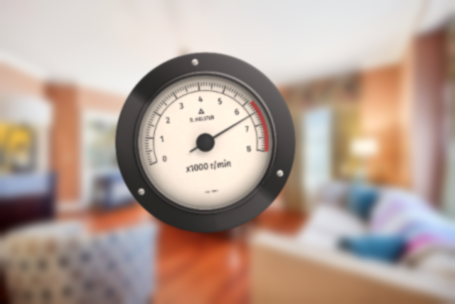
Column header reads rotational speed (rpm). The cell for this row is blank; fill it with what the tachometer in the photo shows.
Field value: 6500 rpm
